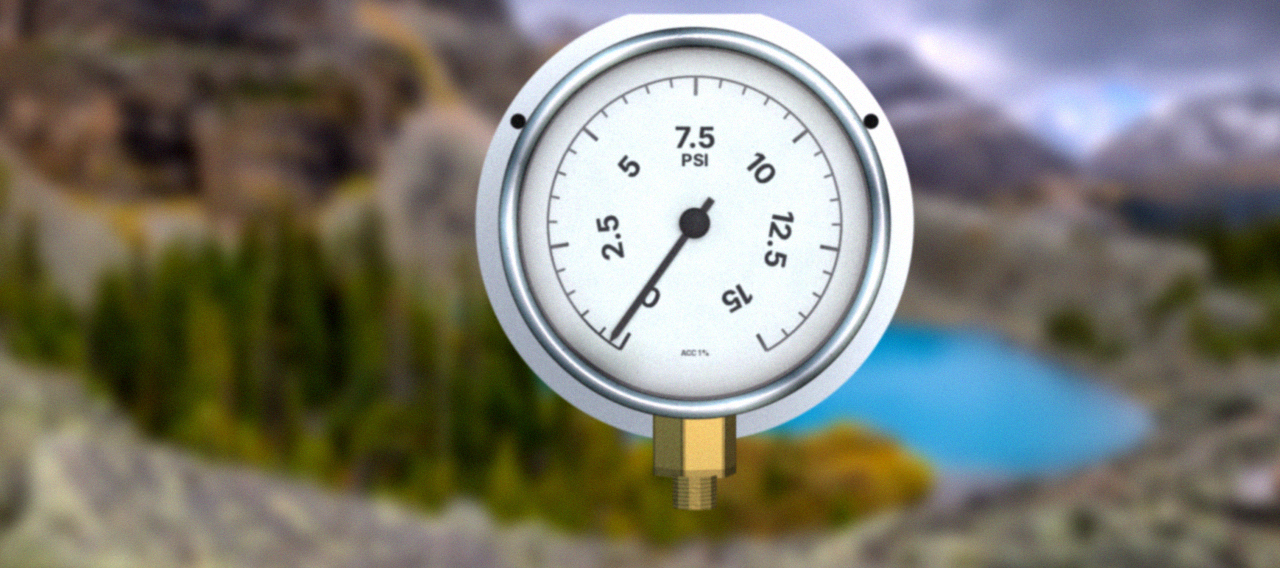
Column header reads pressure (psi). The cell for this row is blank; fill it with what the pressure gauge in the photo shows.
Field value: 0.25 psi
